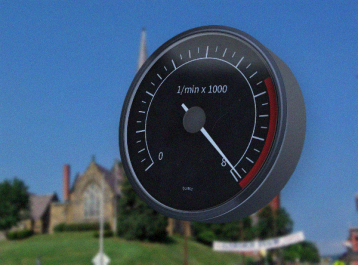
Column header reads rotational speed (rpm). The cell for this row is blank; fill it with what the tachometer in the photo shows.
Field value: 7875 rpm
